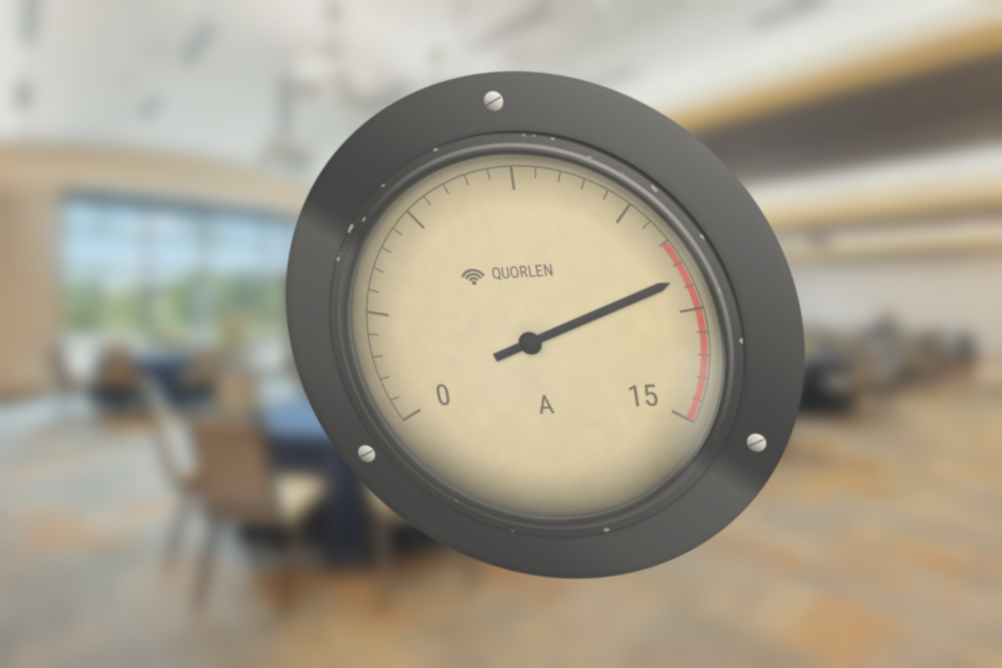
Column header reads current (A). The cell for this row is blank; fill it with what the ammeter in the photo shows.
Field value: 11.75 A
